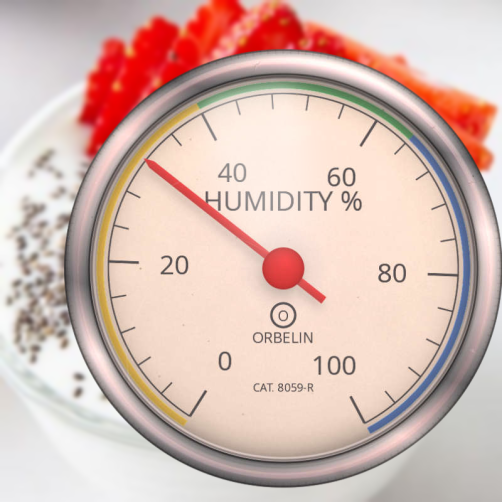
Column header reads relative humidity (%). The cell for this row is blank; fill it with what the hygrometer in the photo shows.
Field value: 32 %
